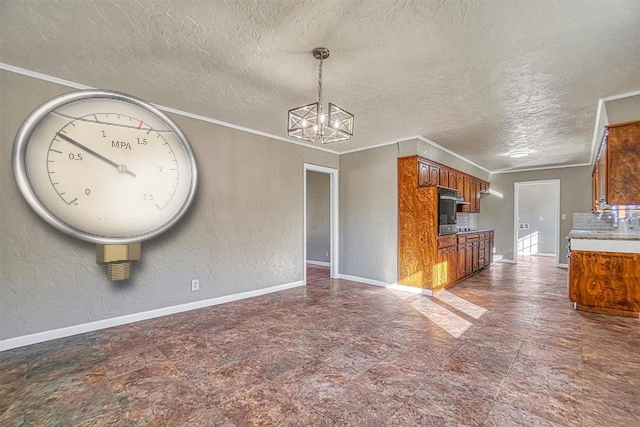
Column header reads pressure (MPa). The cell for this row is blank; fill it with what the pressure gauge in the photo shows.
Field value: 0.65 MPa
